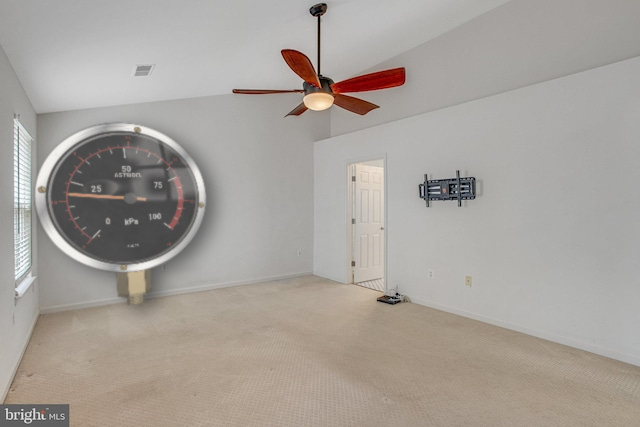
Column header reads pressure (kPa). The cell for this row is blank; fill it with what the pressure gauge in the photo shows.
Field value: 20 kPa
